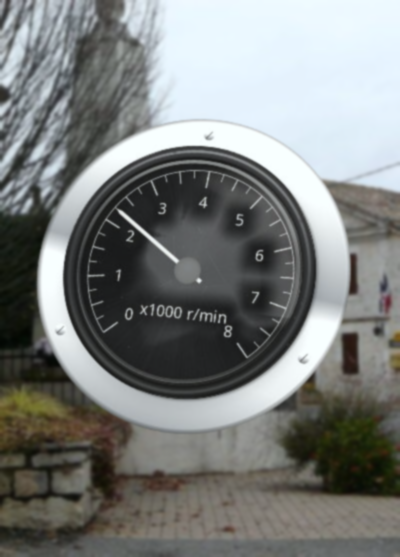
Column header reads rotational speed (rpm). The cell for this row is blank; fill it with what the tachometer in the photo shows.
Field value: 2250 rpm
